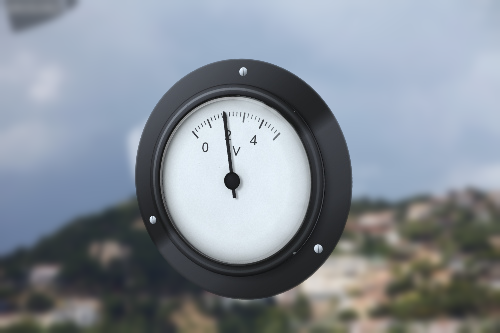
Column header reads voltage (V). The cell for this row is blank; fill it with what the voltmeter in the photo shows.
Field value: 2 V
